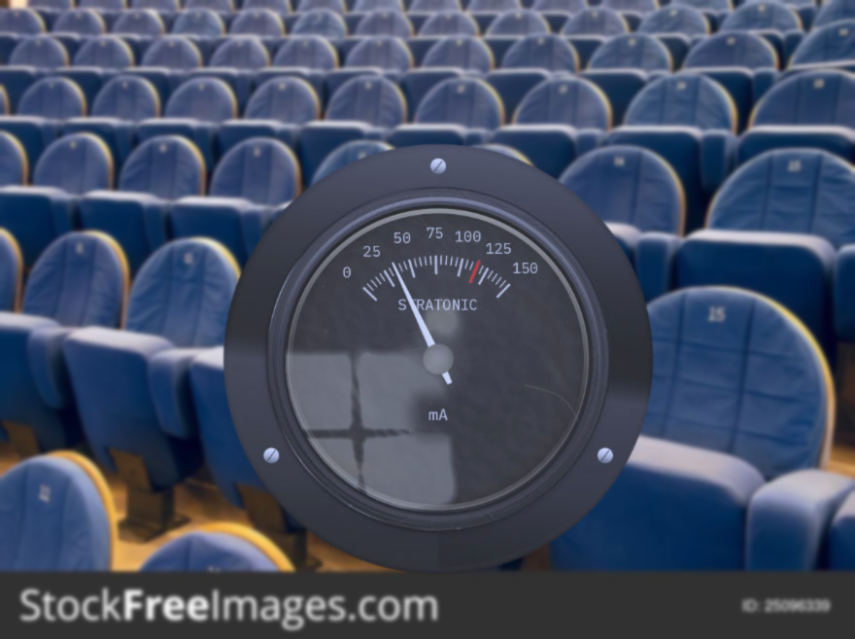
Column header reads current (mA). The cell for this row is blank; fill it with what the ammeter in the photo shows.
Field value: 35 mA
